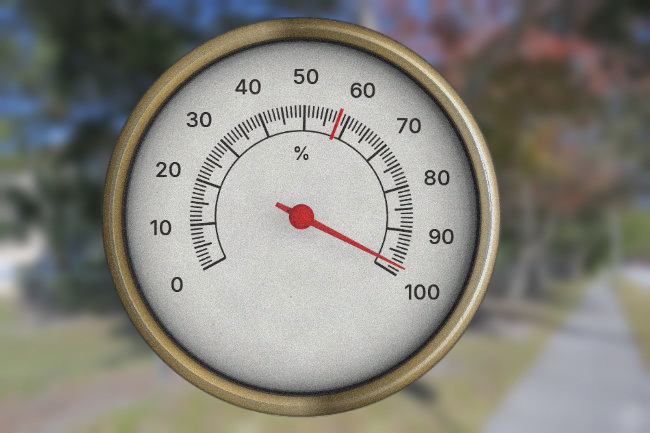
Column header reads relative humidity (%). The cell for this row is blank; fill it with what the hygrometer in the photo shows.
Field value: 98 %
